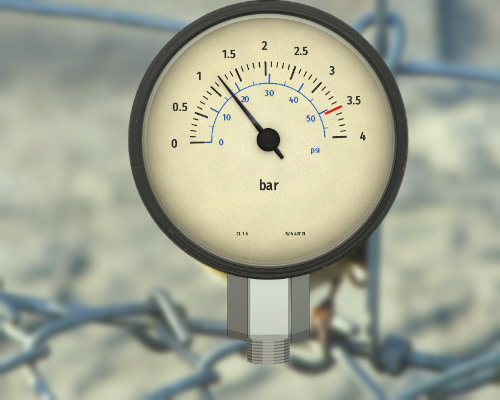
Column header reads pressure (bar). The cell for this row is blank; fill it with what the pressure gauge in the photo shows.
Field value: 1.2 bar
